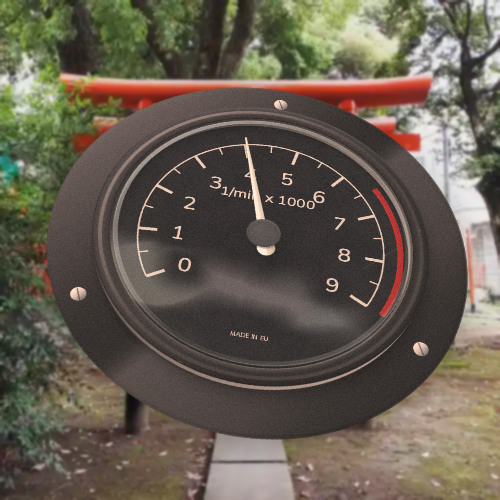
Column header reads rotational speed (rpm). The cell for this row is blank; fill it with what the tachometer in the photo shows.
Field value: 4000 rpm
